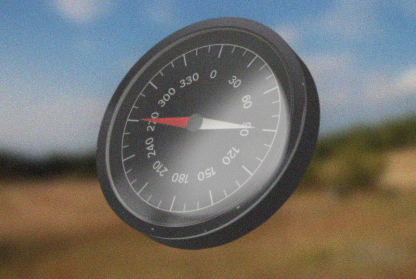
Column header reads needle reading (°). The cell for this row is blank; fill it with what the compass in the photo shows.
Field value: 270 °
